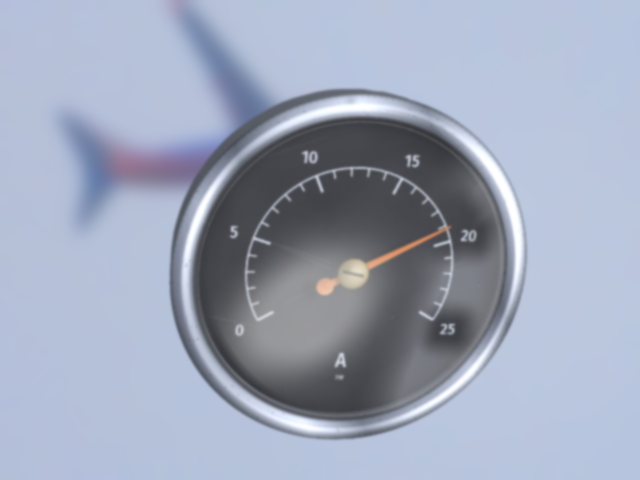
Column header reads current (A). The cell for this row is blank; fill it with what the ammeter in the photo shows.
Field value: 19 A
